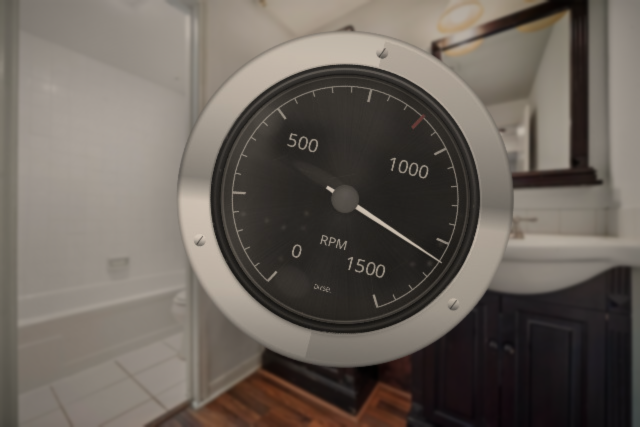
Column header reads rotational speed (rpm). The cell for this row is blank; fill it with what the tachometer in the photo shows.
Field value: 1300 rpm
